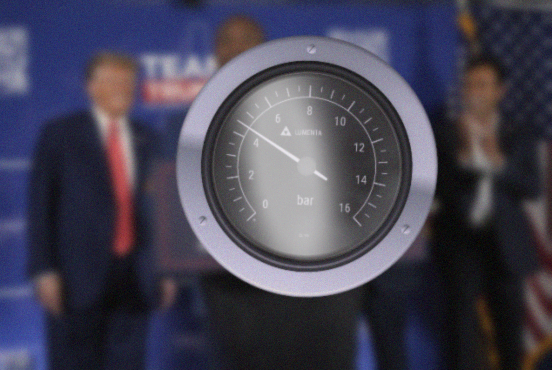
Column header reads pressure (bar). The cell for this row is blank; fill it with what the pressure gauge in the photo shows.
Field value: 4.5 bar
